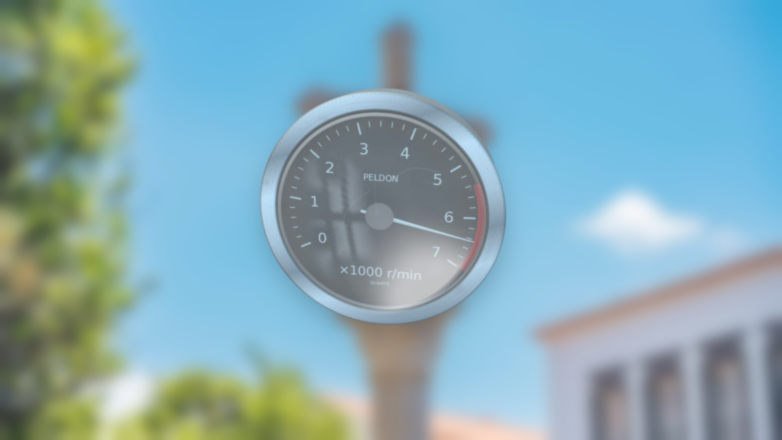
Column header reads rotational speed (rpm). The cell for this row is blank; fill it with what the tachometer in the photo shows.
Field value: 6400 rpm
